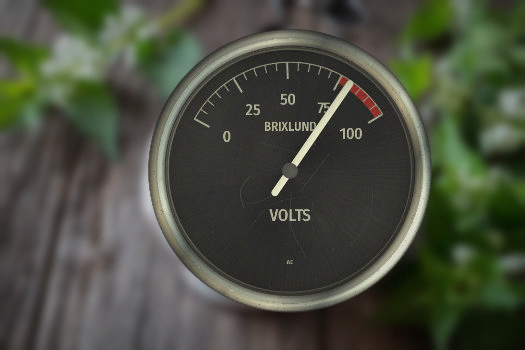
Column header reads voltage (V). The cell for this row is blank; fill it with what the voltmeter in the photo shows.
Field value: 80 V
